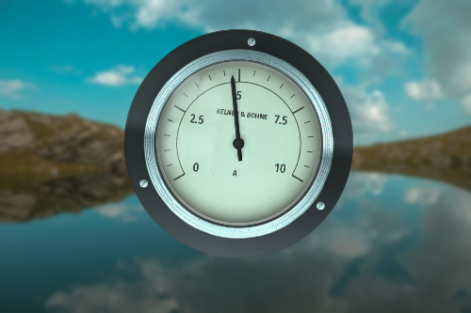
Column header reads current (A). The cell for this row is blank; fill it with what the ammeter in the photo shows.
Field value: 4.75 A
